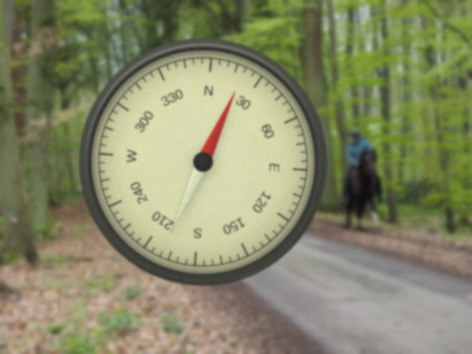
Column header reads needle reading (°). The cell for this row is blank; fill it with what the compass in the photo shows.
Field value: 20 °
